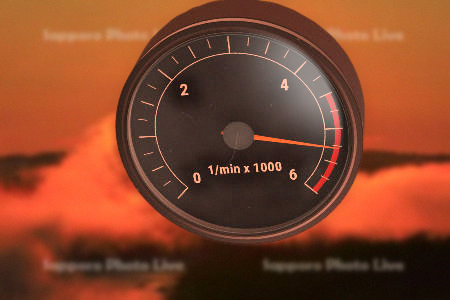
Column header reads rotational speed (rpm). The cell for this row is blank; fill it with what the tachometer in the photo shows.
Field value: 5250 rpm
